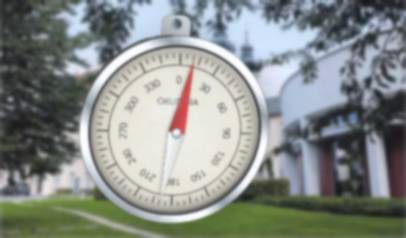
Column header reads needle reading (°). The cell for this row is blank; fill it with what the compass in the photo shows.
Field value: 10 °
